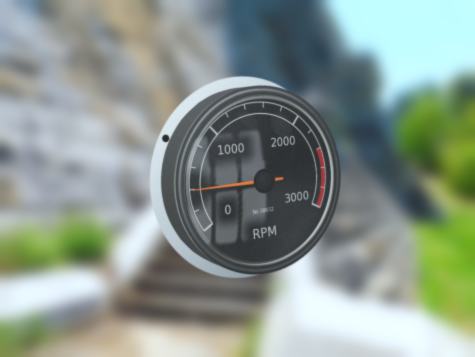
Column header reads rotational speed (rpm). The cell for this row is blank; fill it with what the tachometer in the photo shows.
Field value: 400 rpm
